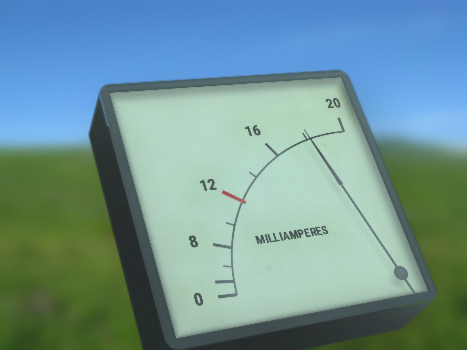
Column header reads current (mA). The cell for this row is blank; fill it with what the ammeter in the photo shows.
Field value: 18 mA
